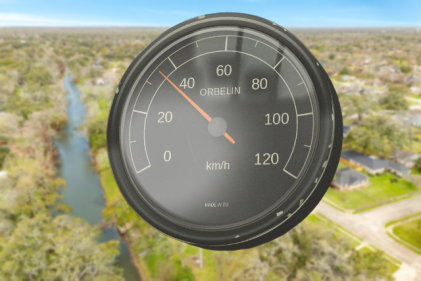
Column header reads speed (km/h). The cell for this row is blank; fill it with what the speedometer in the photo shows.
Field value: 35 km/h
